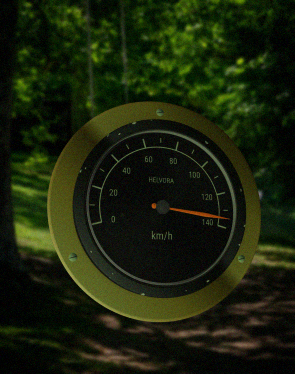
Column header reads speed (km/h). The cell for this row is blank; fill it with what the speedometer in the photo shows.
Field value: 135 km/h
